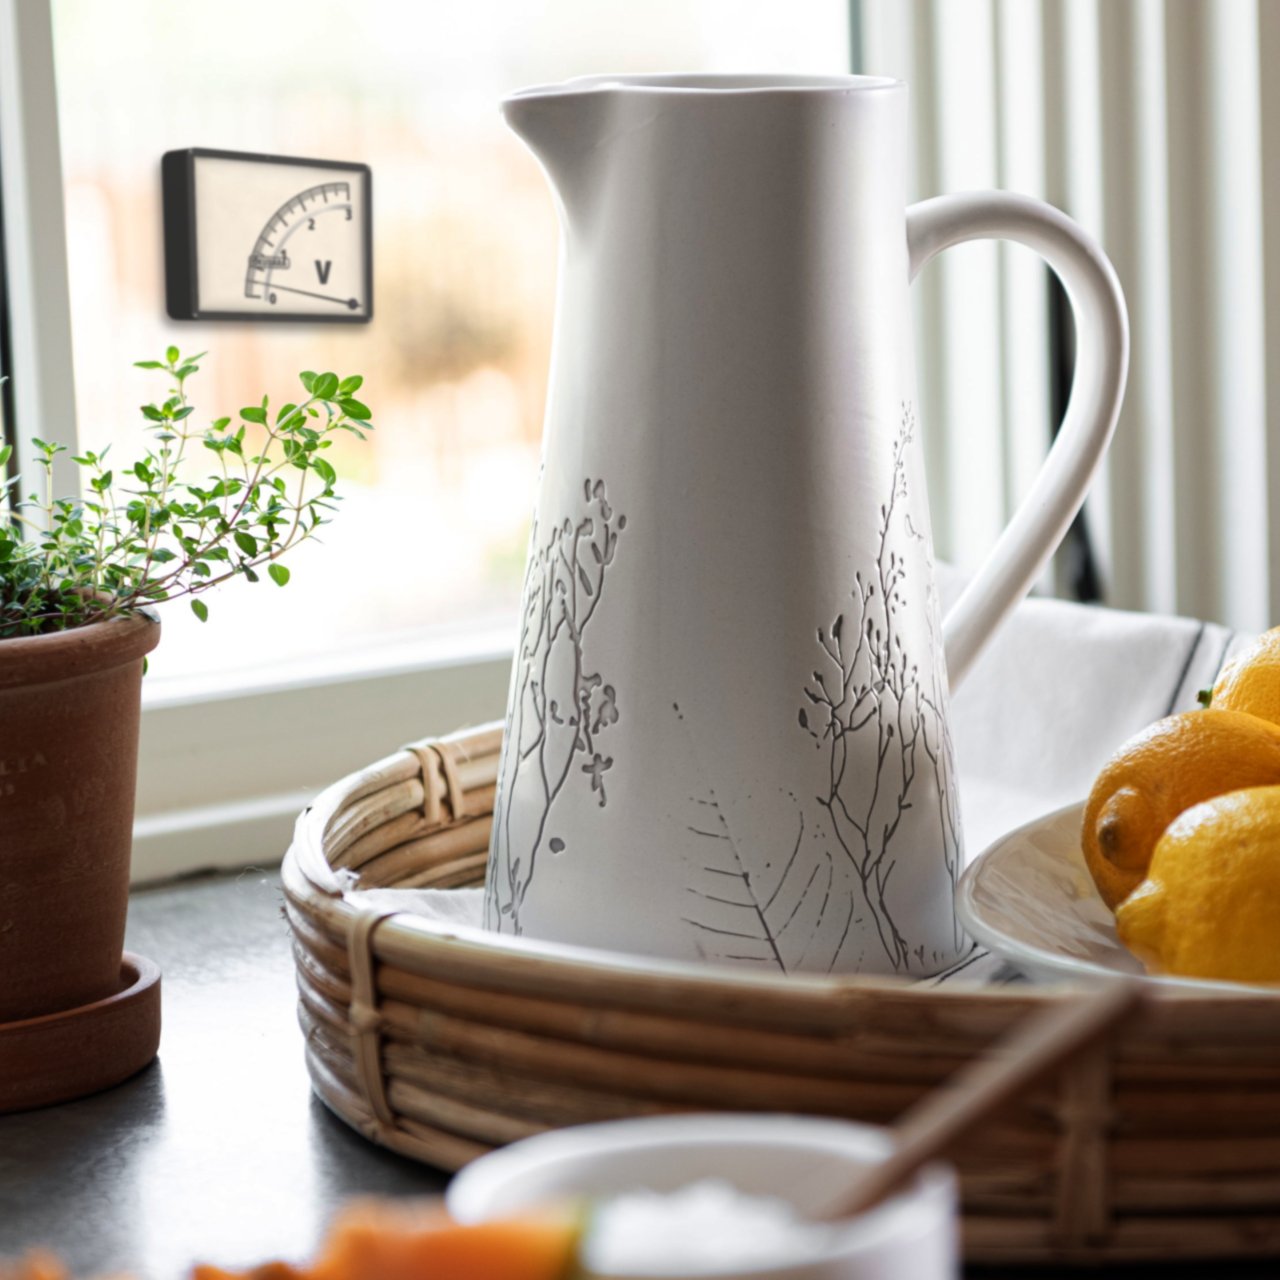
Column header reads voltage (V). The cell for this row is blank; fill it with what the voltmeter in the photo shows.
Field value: 0.25 V
